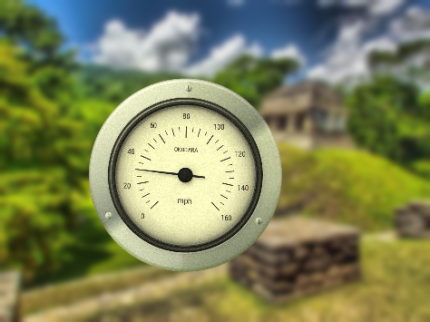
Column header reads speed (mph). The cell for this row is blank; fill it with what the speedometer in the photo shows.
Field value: 30 mph
